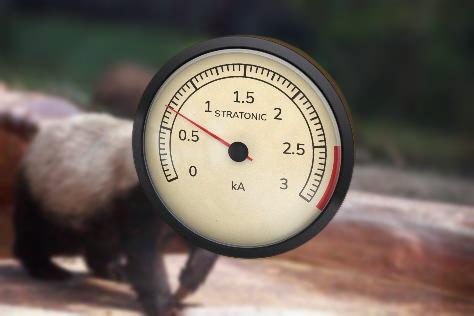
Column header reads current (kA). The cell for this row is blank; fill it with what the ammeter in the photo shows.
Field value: 0.7 kA
